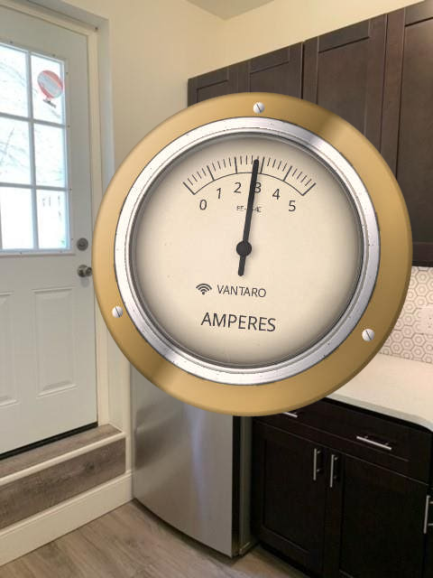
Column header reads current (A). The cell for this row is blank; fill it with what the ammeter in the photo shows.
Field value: 2.8 A
